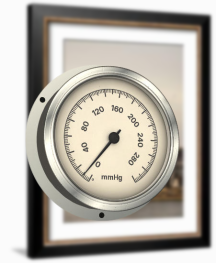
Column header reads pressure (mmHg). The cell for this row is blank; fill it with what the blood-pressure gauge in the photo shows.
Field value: 10 mmHg
